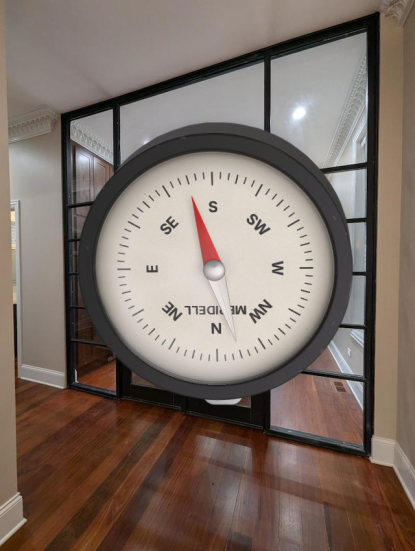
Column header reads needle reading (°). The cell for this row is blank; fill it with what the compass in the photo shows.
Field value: 165 °
